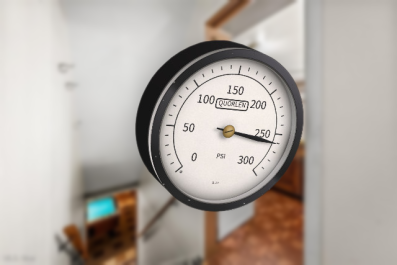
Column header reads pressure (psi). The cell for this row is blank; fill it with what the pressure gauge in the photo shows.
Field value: 260 psi
